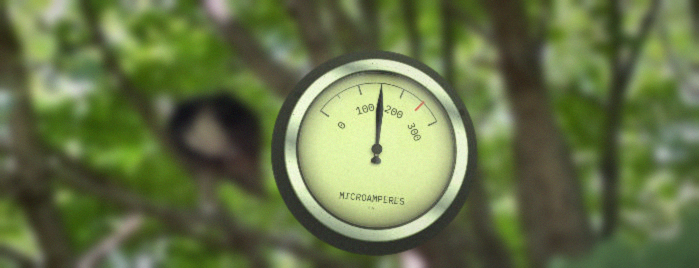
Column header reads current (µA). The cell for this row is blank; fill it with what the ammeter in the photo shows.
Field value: 150 µA
